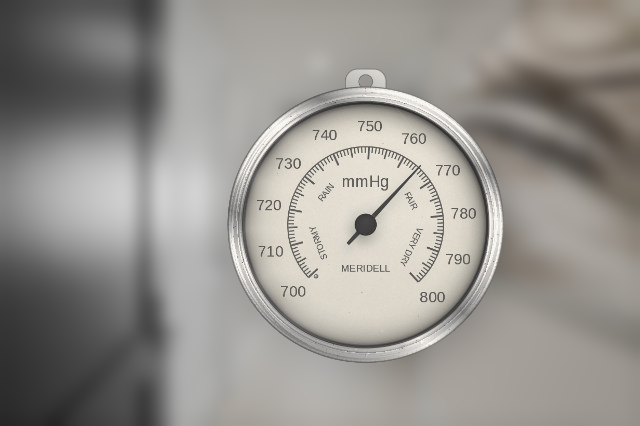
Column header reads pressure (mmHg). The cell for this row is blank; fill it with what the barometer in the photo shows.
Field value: 765 mmHg
